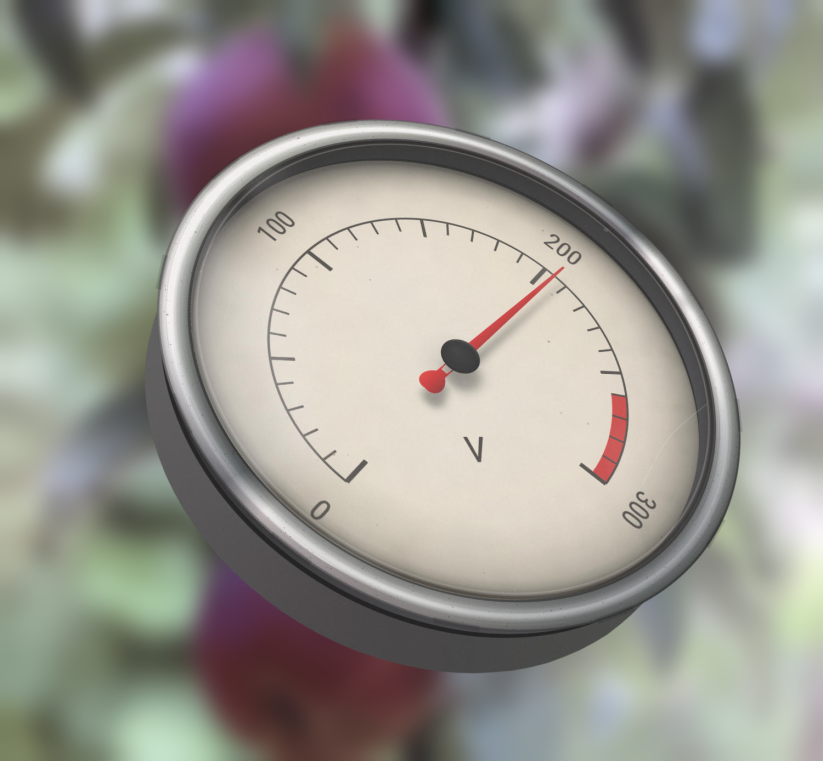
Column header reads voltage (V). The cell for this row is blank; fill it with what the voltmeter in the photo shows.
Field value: 205 V
